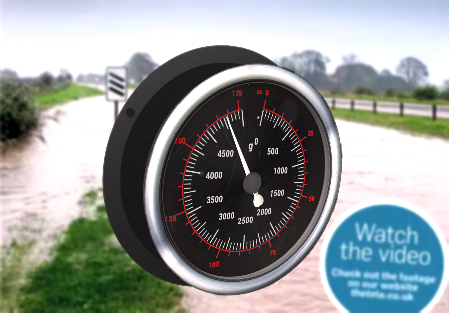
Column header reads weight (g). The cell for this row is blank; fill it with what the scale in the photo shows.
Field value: 4750 g
